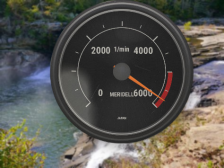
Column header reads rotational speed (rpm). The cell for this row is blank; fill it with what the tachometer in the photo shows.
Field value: 5750 rpm
